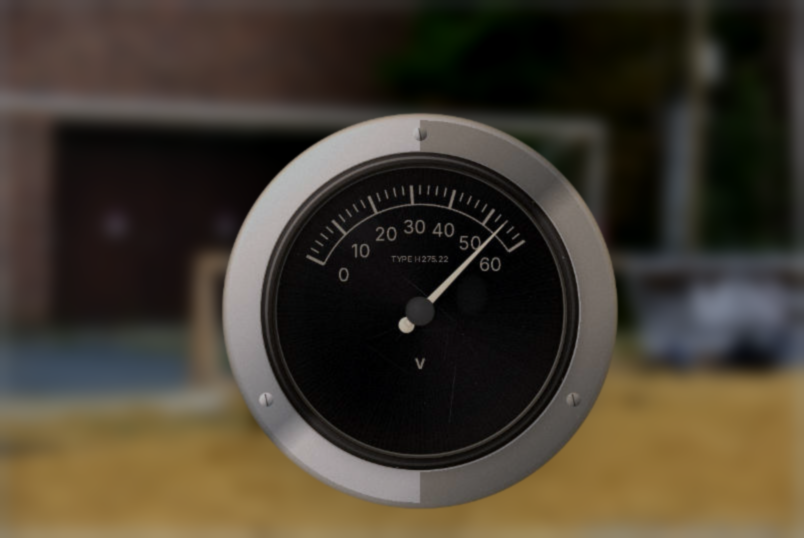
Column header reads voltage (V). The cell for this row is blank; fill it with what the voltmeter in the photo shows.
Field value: 54 V
